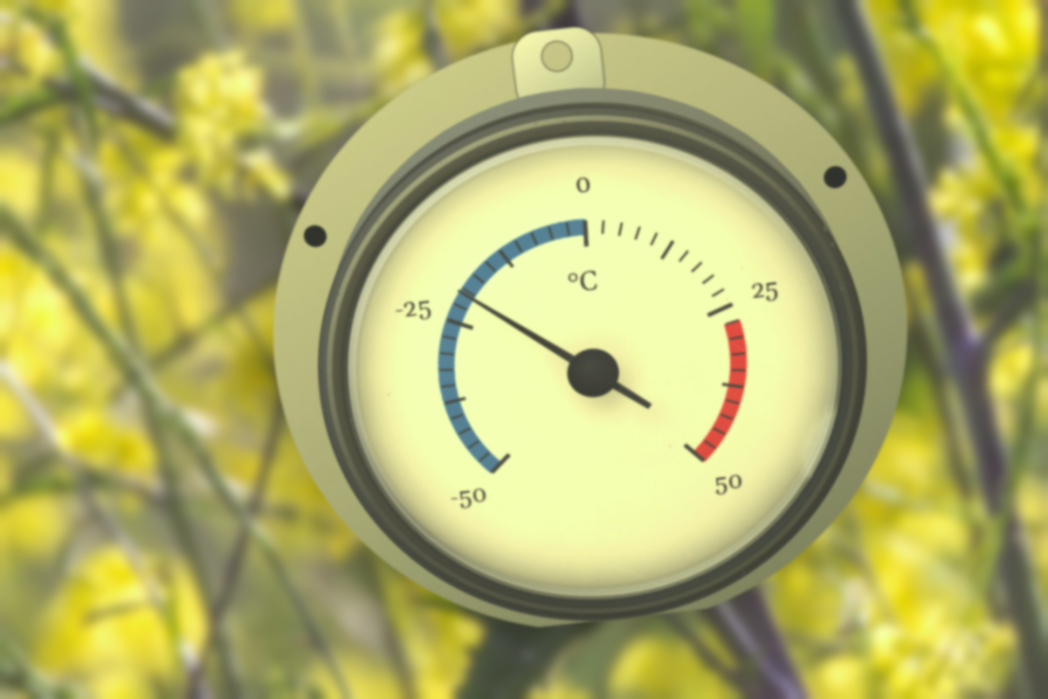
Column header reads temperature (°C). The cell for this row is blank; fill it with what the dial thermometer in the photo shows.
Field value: -20 °C
